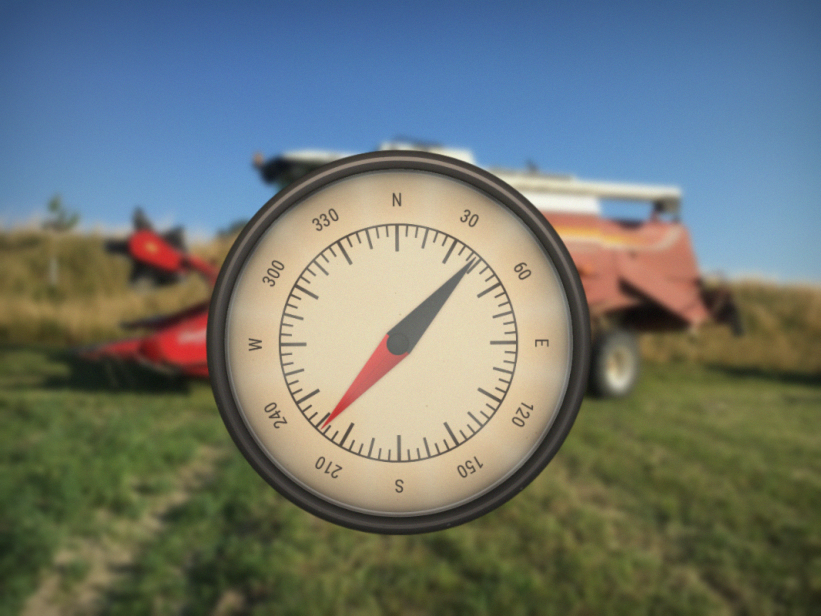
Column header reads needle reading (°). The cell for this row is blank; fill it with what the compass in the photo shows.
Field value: 222.5 °
